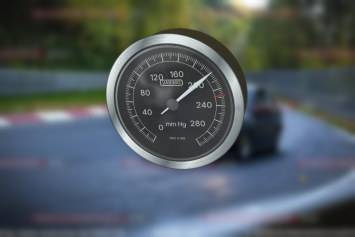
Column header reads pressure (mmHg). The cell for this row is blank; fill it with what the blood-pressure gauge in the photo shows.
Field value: 200 mmHg
